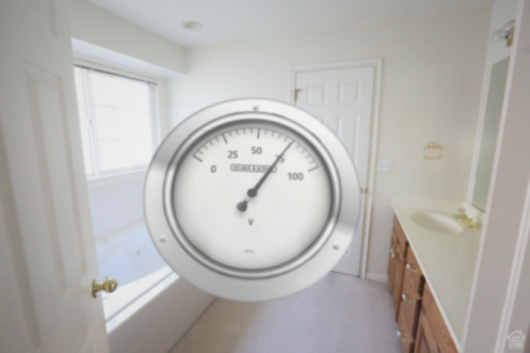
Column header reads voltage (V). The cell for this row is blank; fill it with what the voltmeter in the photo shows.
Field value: 75 V
